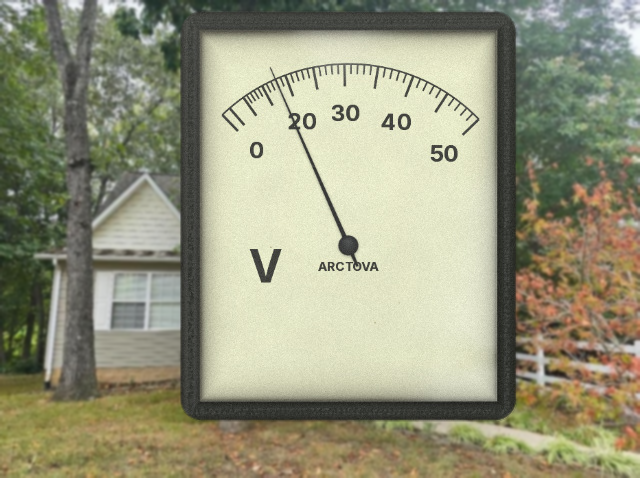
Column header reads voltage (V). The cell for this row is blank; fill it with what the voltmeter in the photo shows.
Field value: 18 V
